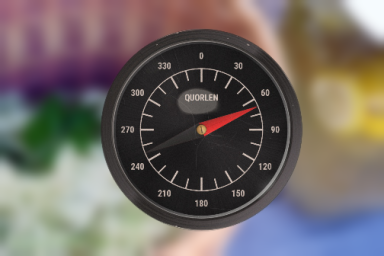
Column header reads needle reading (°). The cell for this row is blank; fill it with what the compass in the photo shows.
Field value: 67.5 °
